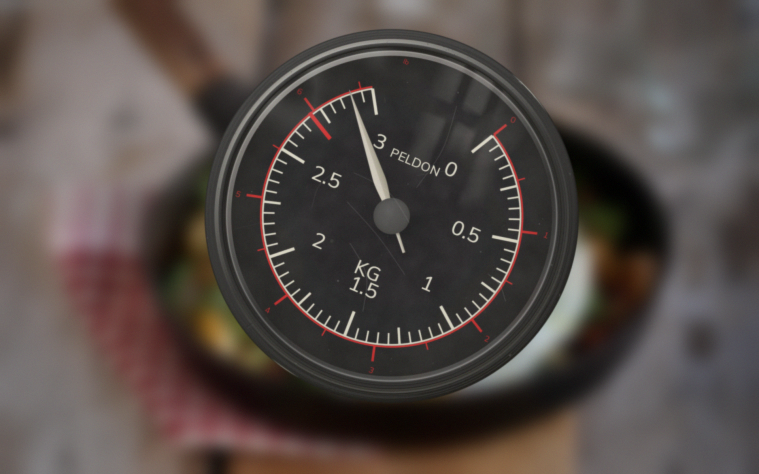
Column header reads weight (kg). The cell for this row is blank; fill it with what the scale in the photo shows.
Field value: 2.9 kg
